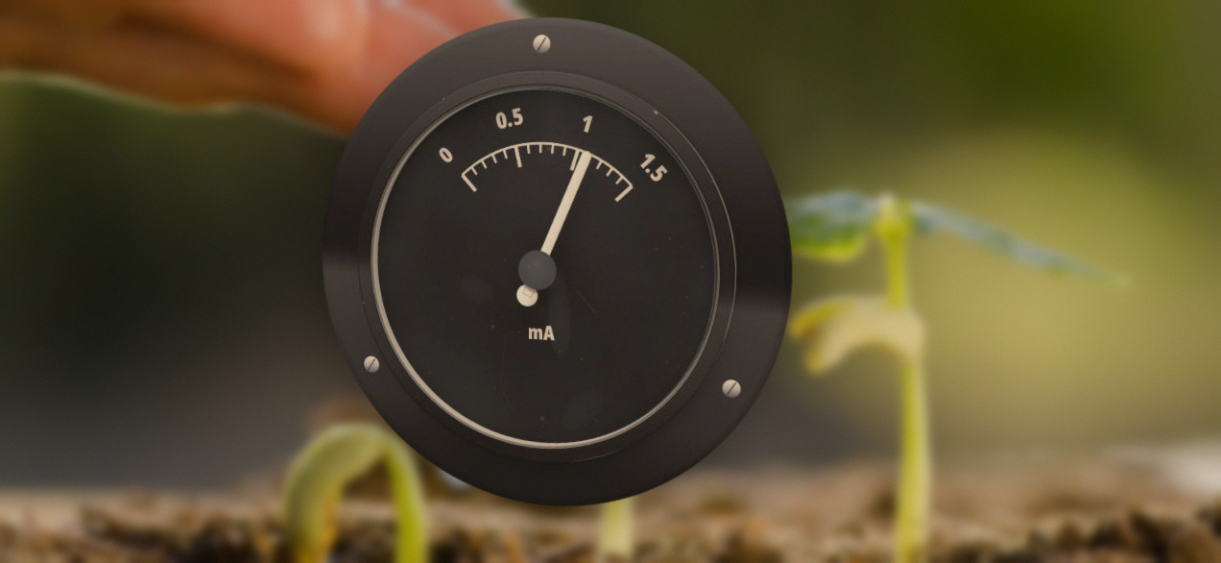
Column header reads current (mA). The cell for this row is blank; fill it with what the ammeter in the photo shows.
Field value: 1.1 mA
